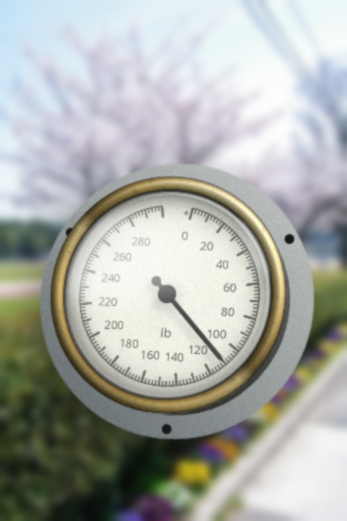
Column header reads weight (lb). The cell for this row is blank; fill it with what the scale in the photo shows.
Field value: 110 lb
